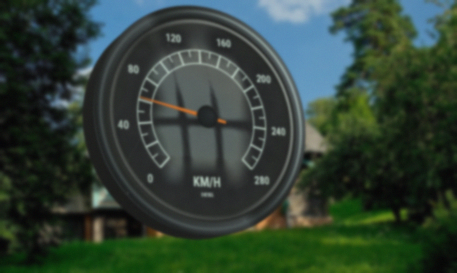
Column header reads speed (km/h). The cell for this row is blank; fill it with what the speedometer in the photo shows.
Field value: 60 km/h
